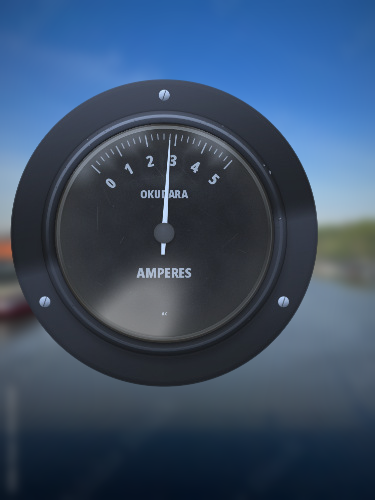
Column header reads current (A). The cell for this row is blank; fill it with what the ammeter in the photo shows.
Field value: 2.8 A
